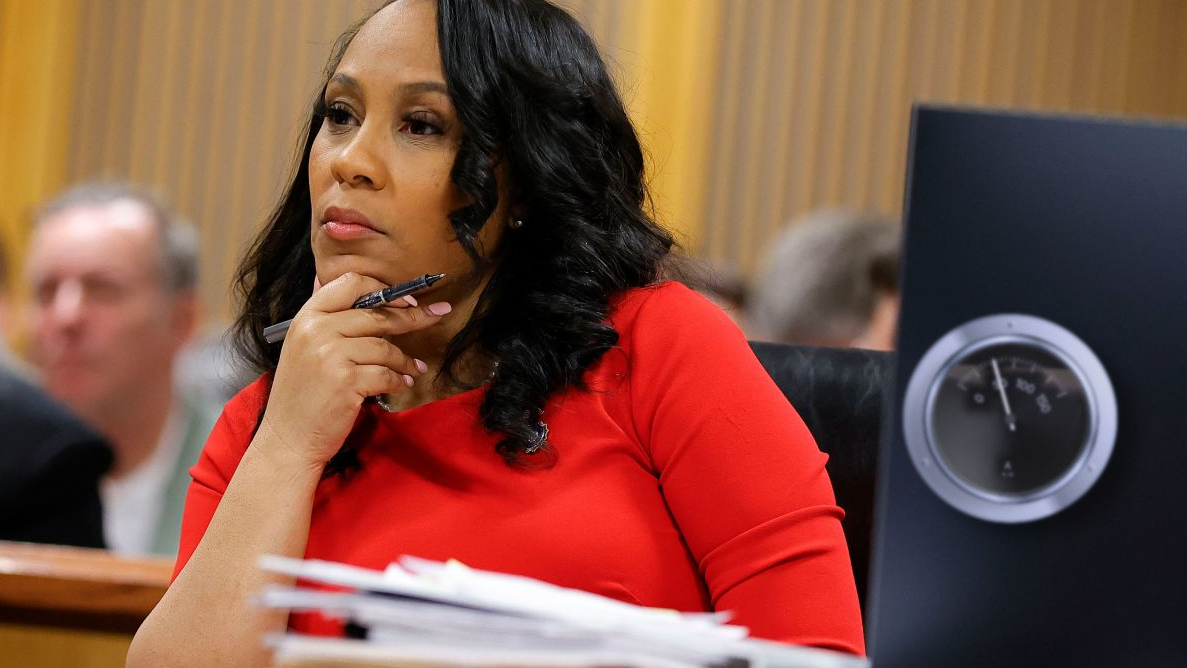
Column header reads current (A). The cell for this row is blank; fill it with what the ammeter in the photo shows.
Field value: 50 A
